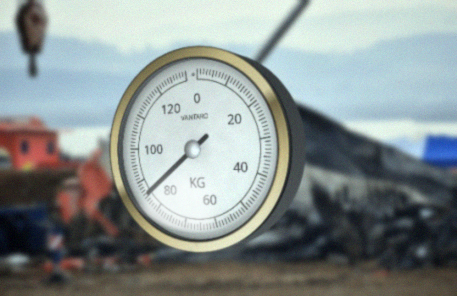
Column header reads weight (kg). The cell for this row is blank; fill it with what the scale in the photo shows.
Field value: 85 kg
